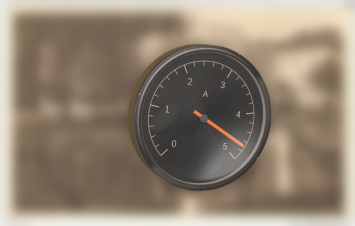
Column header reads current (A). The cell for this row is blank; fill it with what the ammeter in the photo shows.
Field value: 4.7 A
